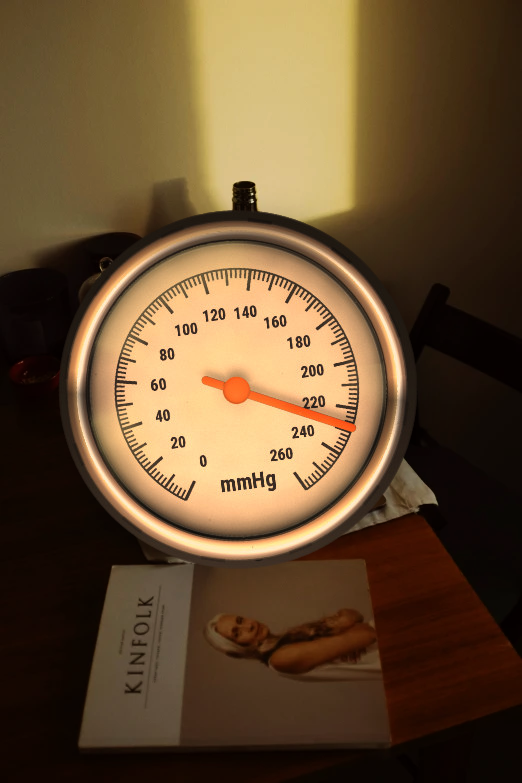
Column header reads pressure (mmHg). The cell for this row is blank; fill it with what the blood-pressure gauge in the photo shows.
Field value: 228 mmHg
